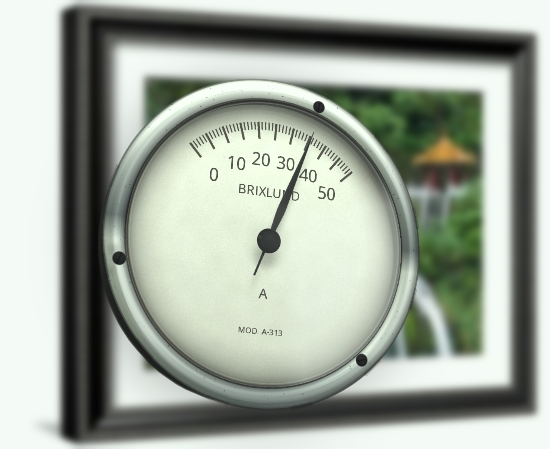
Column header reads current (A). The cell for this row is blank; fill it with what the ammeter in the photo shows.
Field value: 35 A
